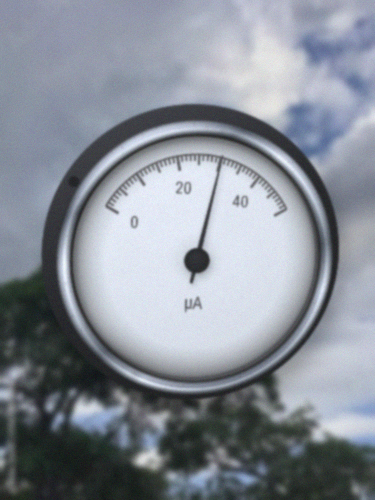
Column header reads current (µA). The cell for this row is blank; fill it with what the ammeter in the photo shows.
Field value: 30 µA
